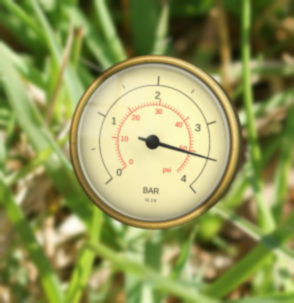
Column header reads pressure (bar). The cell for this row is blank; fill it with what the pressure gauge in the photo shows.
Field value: 3.5 bar
